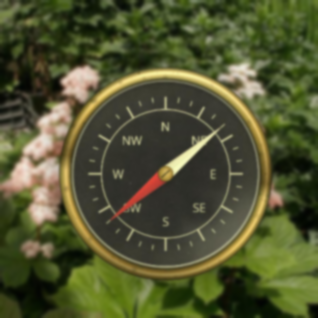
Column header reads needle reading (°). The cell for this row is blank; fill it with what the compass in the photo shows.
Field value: 230 °
